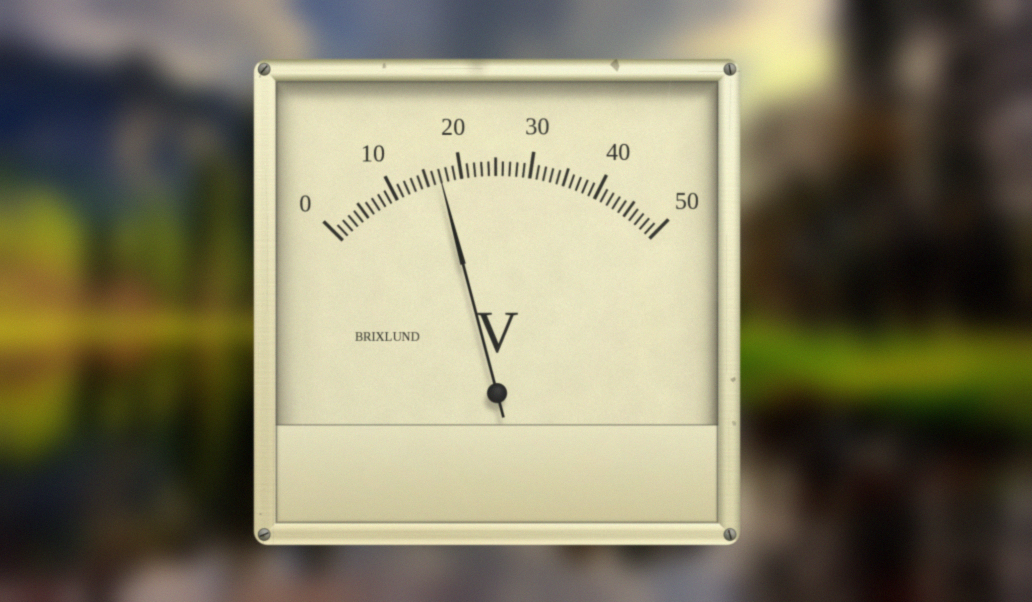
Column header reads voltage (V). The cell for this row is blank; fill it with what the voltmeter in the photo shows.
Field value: 17 V
